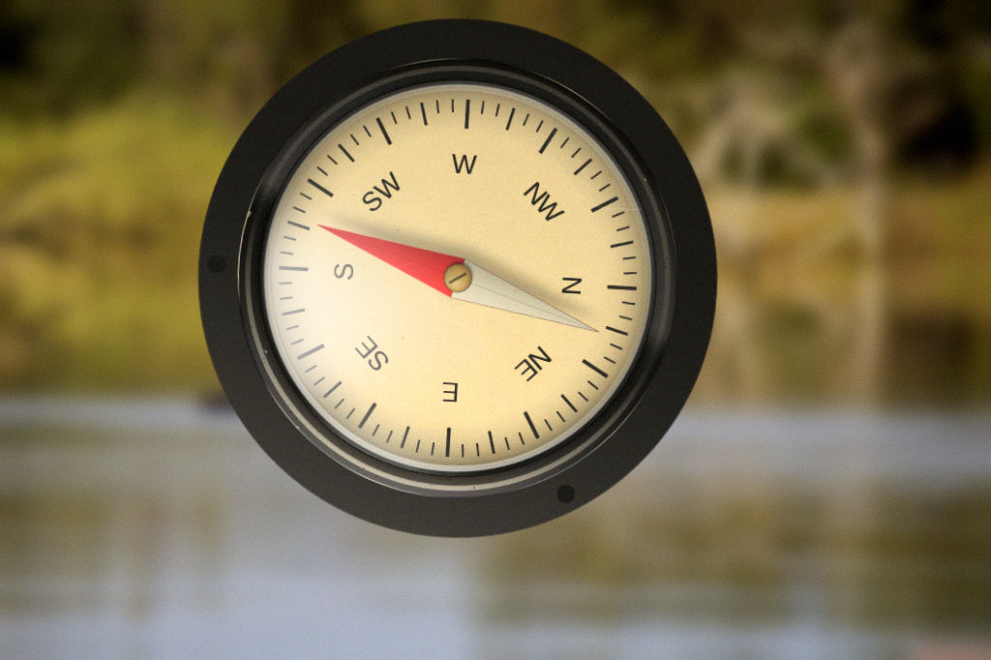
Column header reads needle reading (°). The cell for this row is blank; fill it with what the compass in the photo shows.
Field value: 197.5 °
